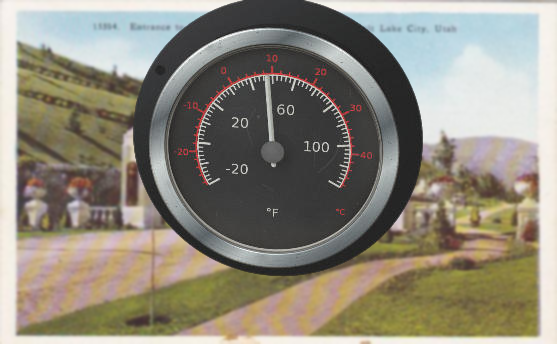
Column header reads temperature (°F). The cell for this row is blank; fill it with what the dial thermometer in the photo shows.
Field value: 48 °F
